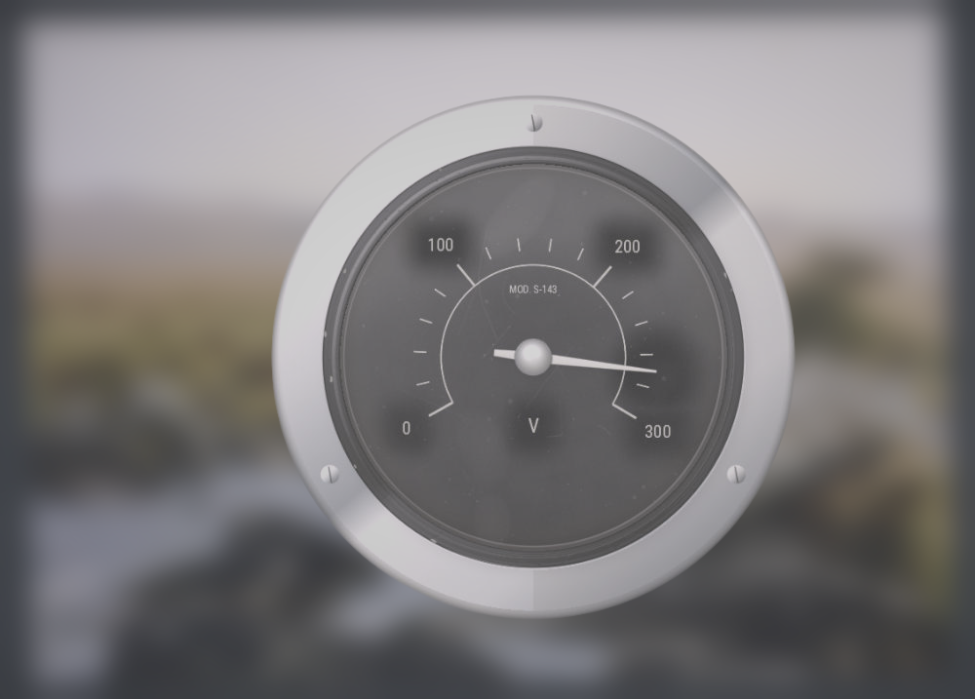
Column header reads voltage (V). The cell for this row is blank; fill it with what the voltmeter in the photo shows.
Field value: 270 V
